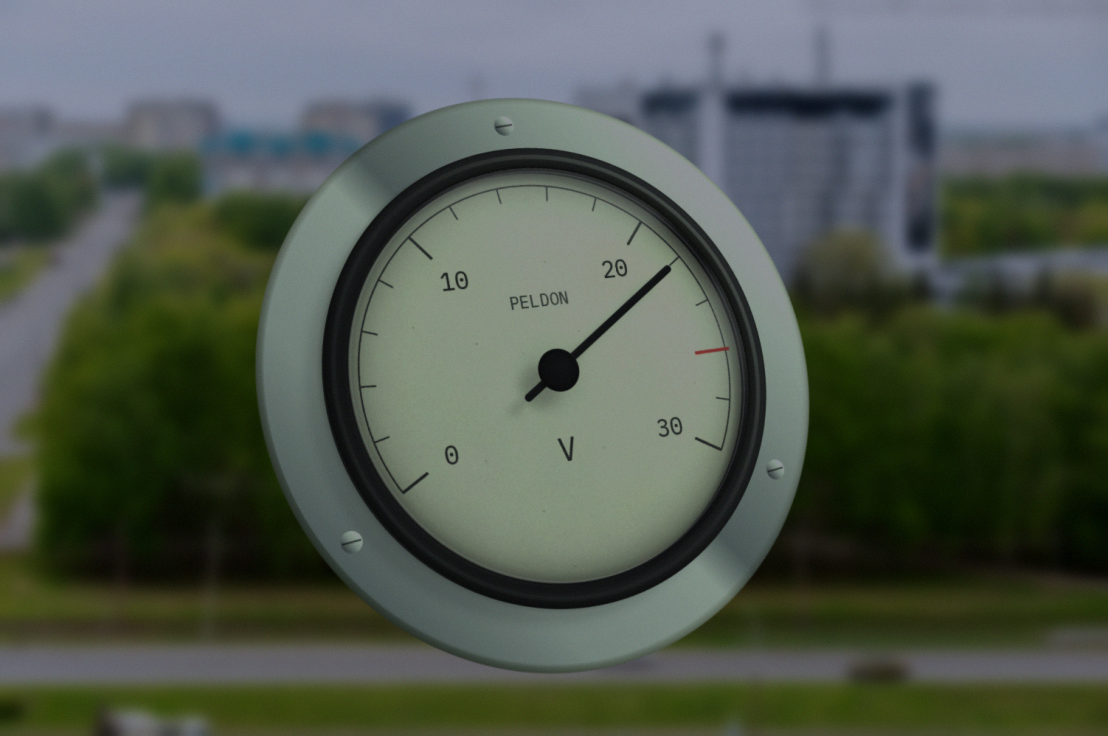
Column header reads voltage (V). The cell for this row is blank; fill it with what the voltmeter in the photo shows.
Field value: 22 V
